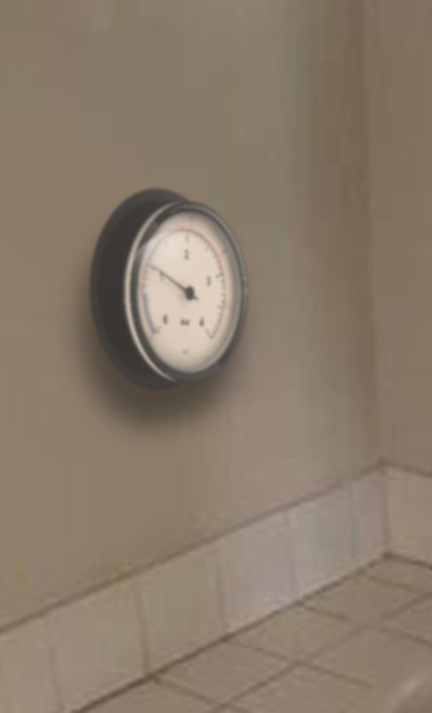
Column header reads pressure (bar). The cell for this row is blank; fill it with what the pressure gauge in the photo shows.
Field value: 1 bar
